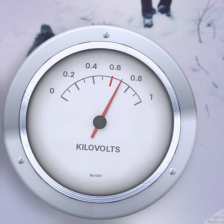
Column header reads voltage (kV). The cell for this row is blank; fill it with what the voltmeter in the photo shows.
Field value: 0.7 kV
